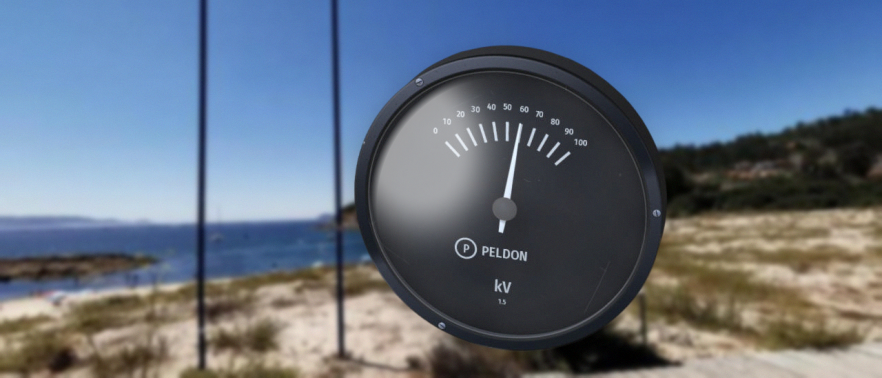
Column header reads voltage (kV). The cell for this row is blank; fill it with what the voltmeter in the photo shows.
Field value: 60 kV
